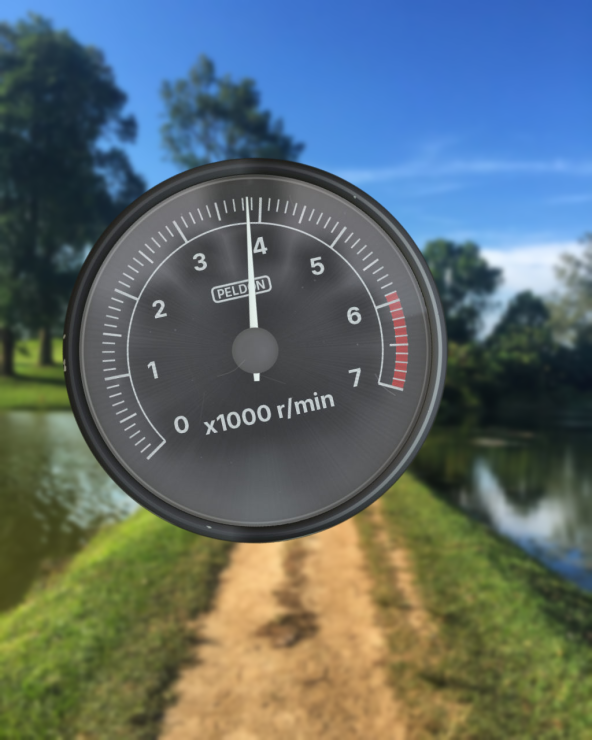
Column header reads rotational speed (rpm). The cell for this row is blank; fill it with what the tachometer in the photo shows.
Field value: 3850 rpm
